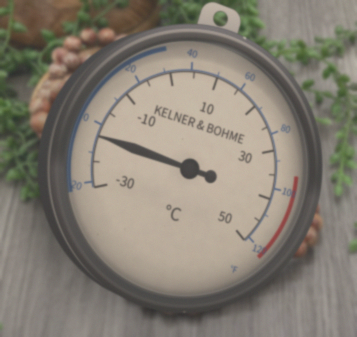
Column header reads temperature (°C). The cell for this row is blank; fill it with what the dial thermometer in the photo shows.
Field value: -20 °C
